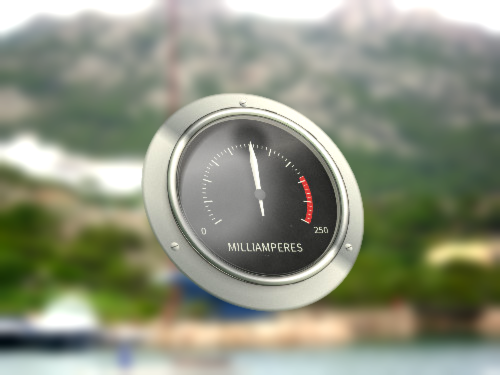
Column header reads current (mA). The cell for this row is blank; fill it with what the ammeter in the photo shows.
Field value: 125 mA
